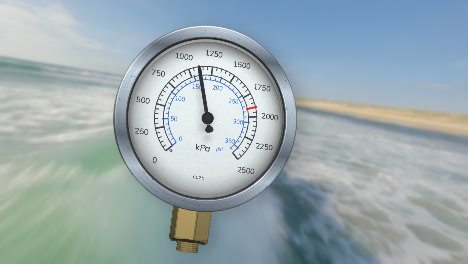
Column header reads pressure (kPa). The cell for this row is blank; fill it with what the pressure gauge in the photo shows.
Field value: 1100 kPa
